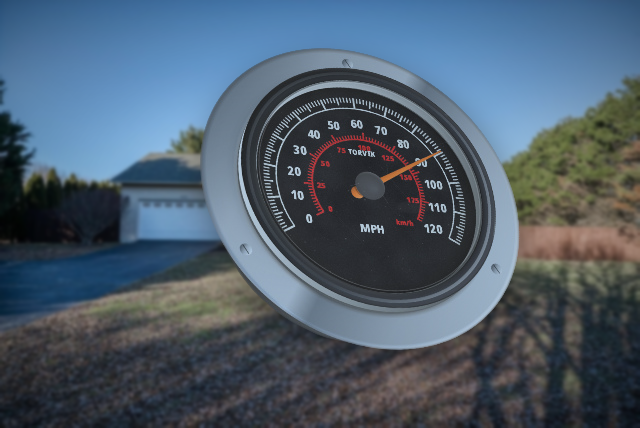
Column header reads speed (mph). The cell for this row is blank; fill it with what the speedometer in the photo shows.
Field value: 90 mph
